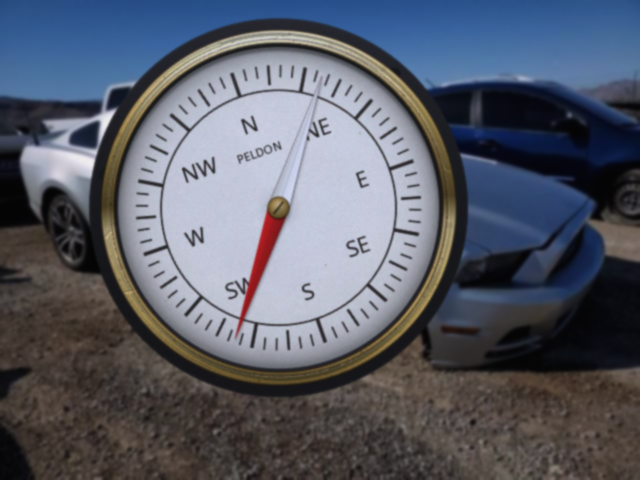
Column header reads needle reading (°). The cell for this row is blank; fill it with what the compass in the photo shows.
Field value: 217.5 °
